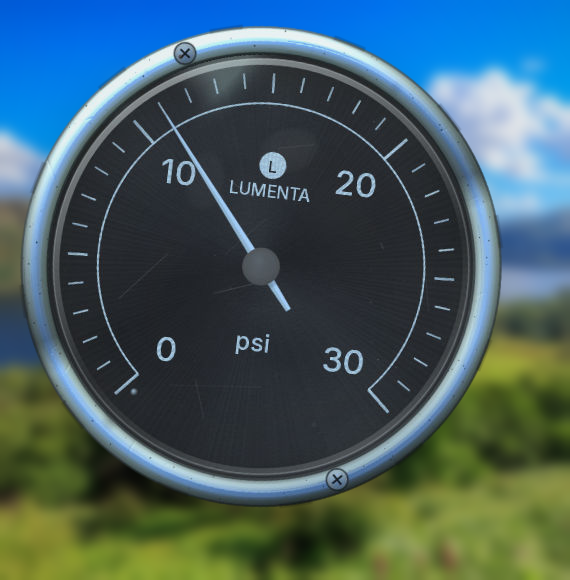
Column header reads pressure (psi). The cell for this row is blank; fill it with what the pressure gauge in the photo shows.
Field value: 11 psi
